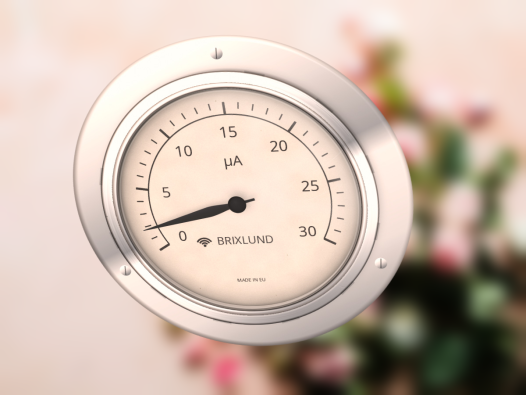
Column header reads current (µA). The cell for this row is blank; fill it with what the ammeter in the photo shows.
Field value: 2 µA
